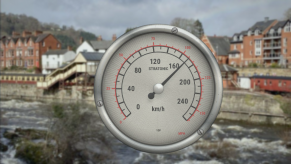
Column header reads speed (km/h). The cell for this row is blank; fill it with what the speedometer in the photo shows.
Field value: 170 km/h
